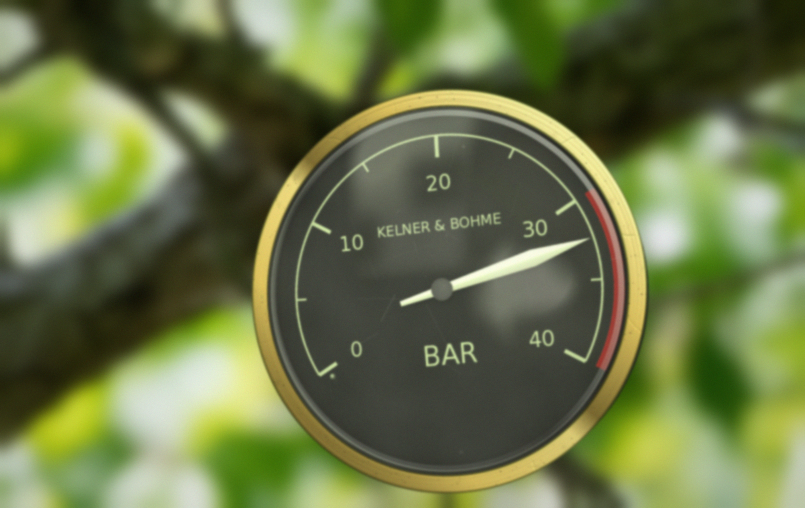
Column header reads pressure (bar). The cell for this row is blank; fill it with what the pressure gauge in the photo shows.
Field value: 32.5 bar
